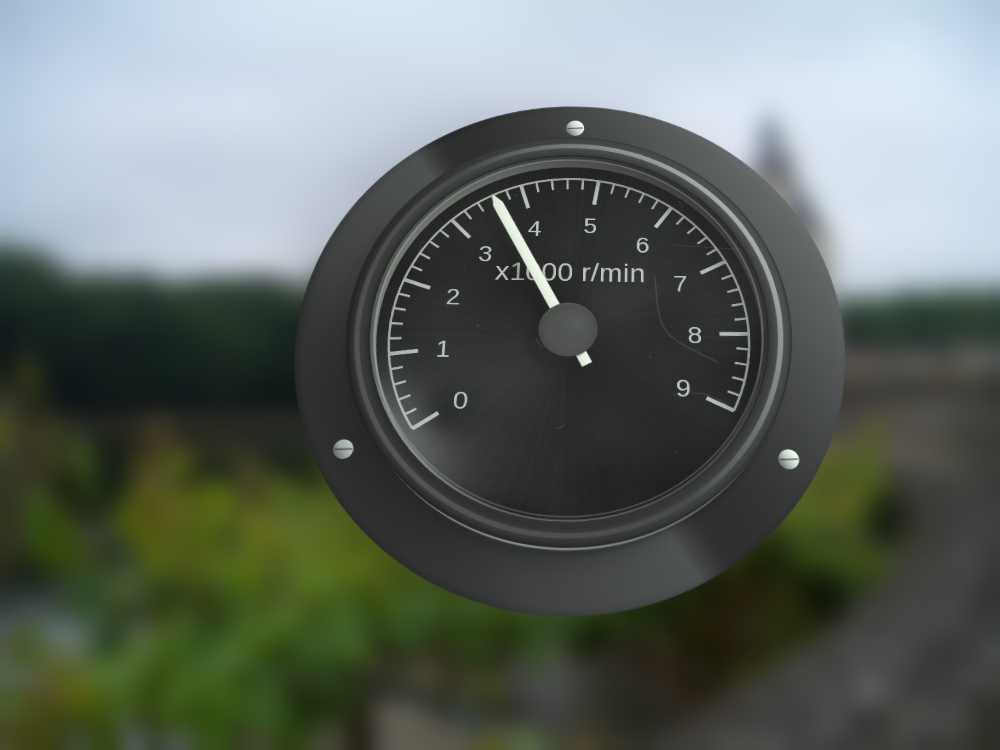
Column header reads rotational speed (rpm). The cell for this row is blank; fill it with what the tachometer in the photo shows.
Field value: 3600 rpm
